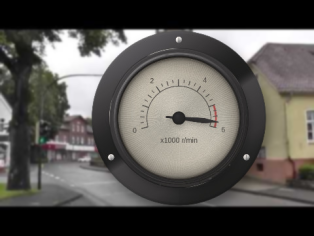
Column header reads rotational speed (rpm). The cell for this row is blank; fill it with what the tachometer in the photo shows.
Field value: 5750 rpm
